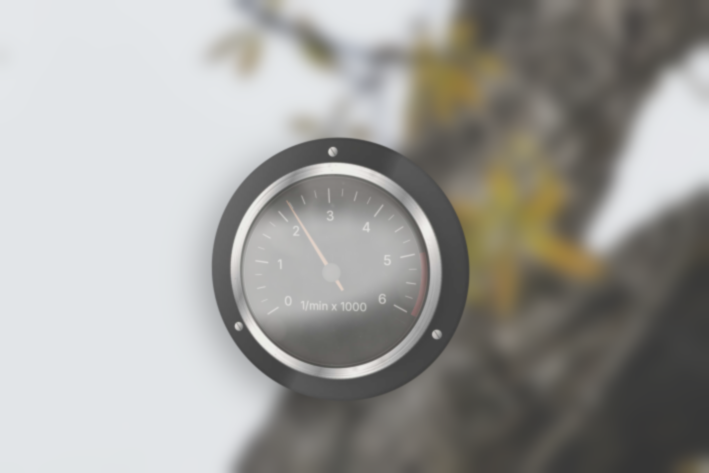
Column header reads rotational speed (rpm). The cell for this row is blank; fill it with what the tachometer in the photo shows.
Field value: 2250 rpm
